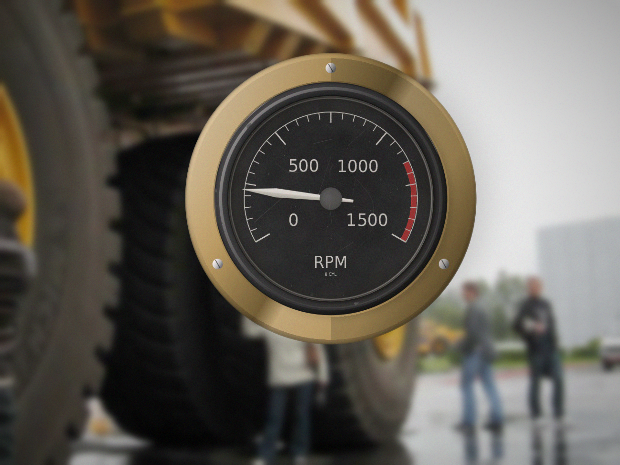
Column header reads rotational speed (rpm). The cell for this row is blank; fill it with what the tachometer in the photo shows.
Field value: 225 rpm
